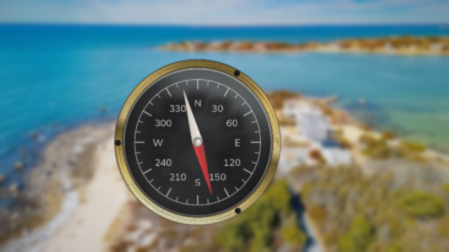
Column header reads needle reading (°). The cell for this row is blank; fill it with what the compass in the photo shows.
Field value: 165 °
